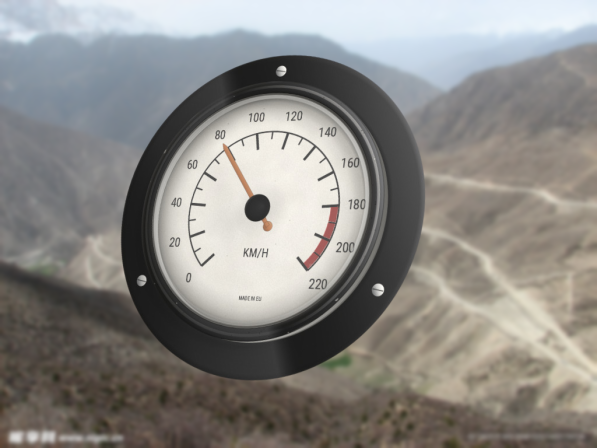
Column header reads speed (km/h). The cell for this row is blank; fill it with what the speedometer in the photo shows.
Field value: 80 km/h
